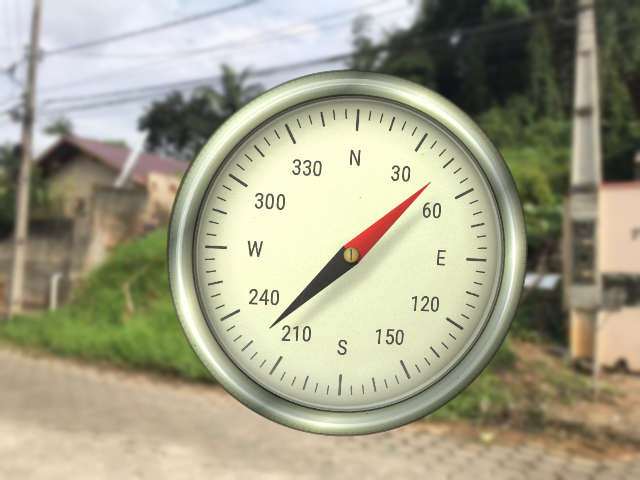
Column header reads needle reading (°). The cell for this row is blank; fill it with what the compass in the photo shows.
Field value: 45 °
